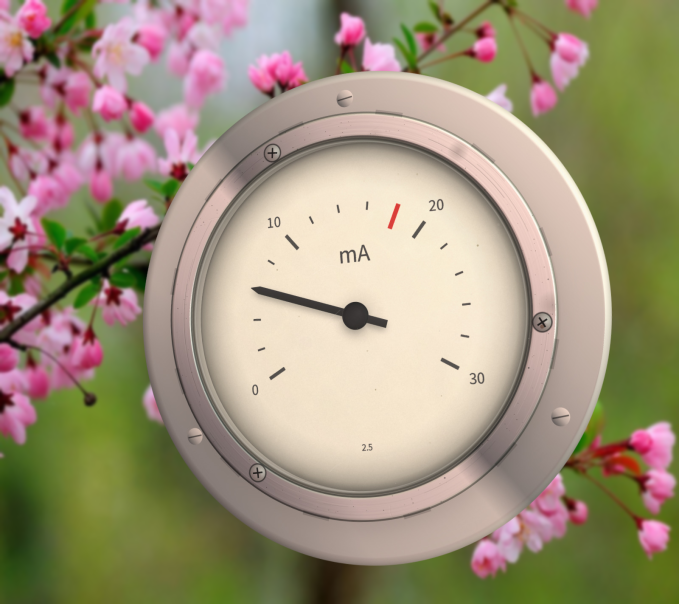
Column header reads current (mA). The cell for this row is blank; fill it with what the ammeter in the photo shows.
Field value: 6 mA
